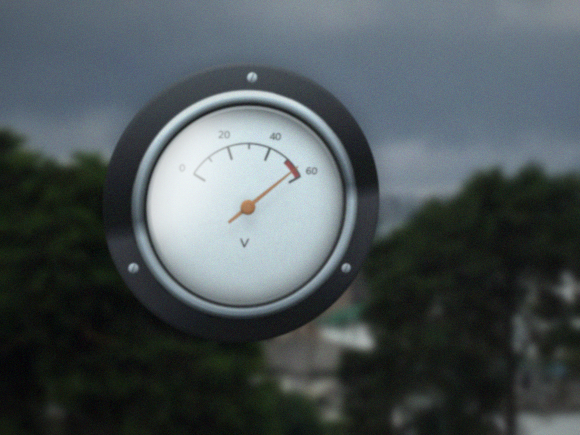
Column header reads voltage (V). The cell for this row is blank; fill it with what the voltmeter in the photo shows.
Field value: 55 V
